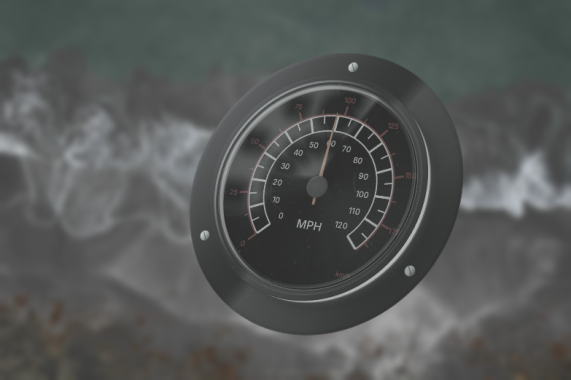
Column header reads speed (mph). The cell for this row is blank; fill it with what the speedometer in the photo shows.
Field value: 60 mph
